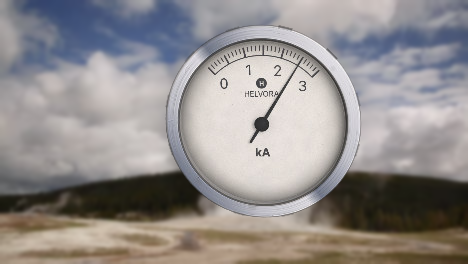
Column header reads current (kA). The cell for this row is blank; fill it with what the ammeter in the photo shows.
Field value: 2.5 kA
